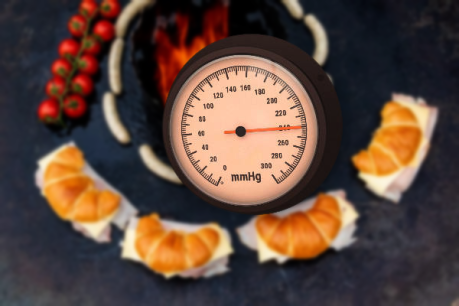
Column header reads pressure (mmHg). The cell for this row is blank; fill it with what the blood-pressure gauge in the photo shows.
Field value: 240 mmHg
